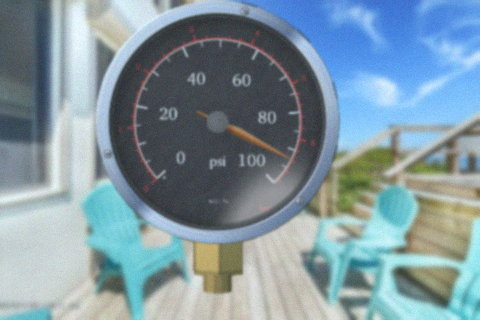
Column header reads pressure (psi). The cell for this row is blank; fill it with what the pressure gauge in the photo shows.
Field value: 92.5 psi
